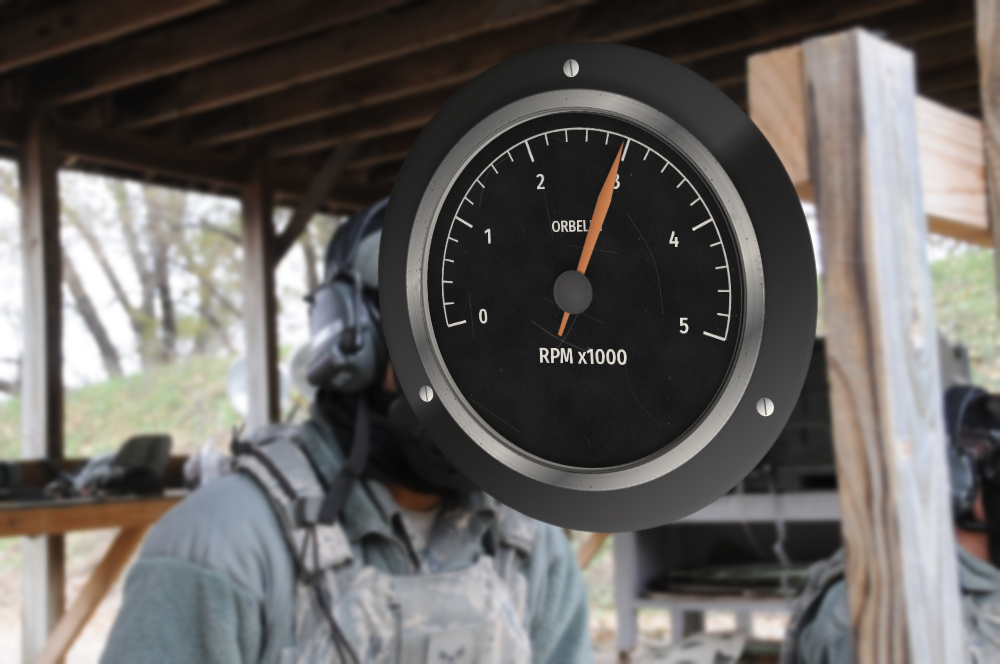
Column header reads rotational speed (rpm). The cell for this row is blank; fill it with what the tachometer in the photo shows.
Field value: 3000 rpm
